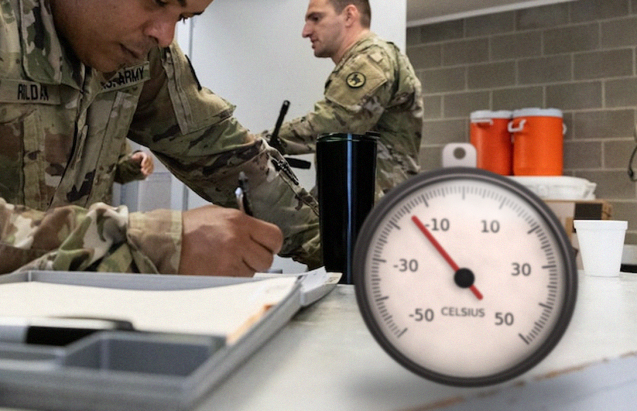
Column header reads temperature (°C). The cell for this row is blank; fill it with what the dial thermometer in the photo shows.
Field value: -15 °C
